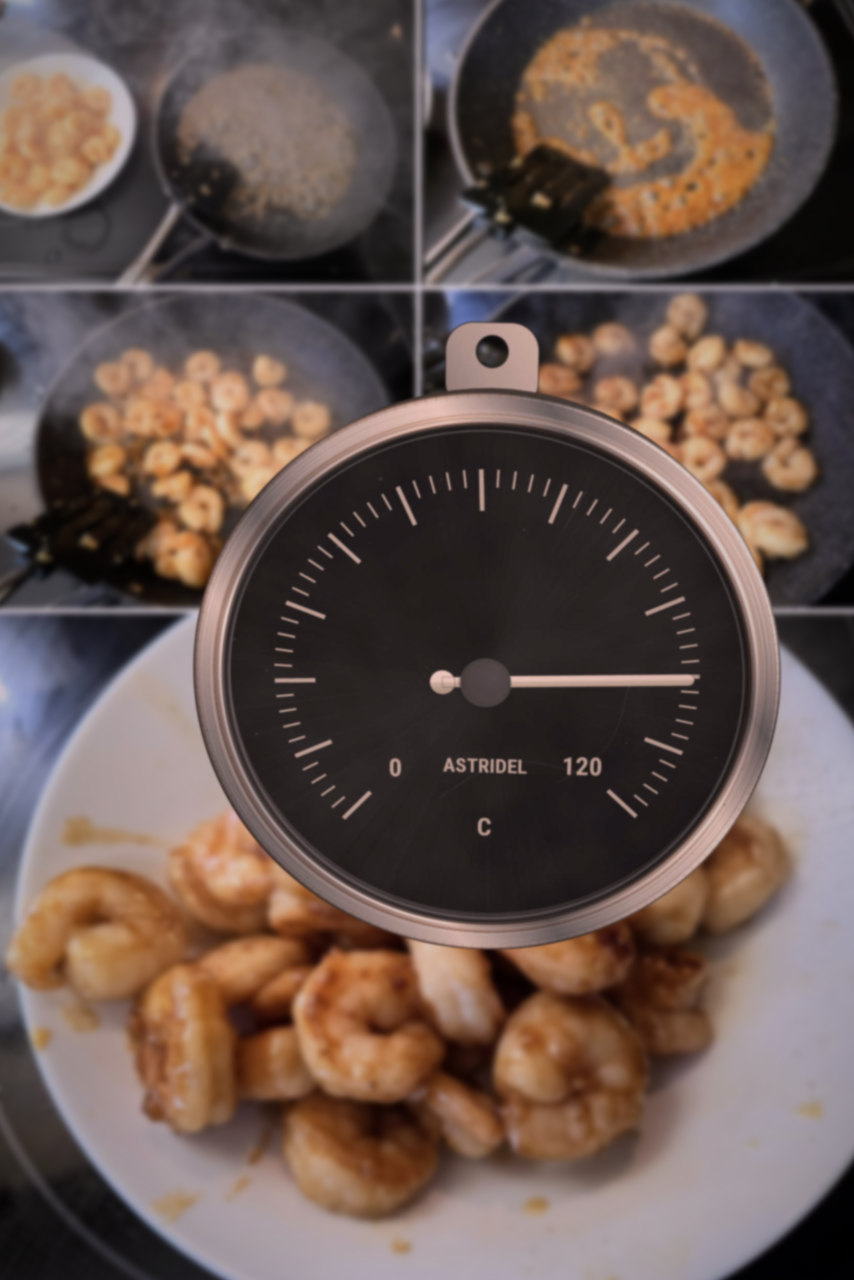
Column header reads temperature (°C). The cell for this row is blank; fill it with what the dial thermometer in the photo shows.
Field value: 100 °C
